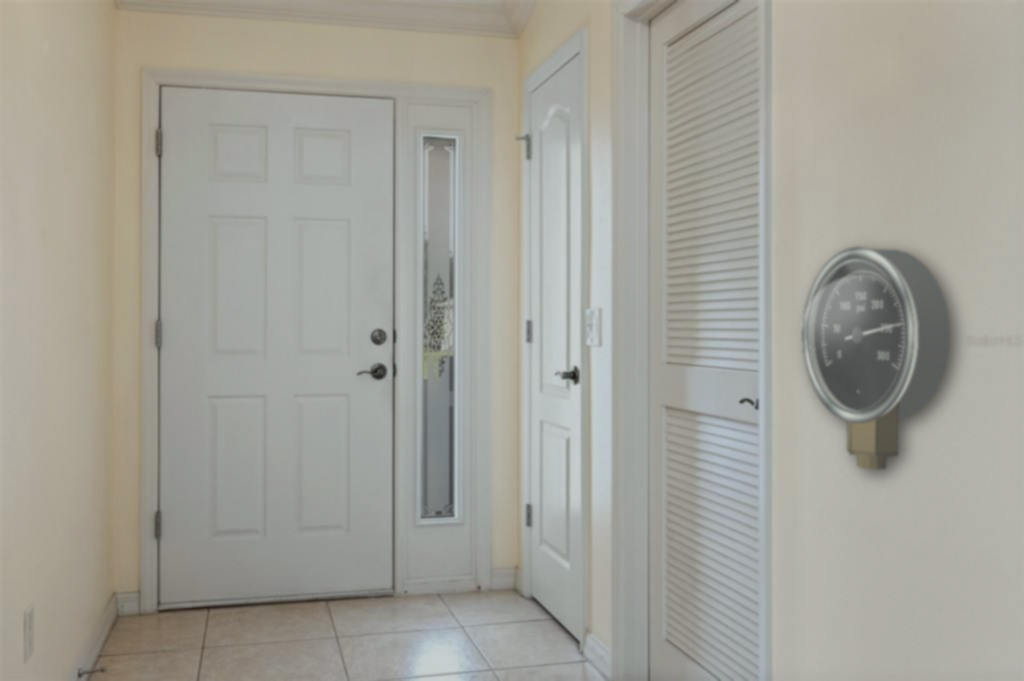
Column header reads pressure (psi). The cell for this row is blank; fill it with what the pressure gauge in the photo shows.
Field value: 250 psi
